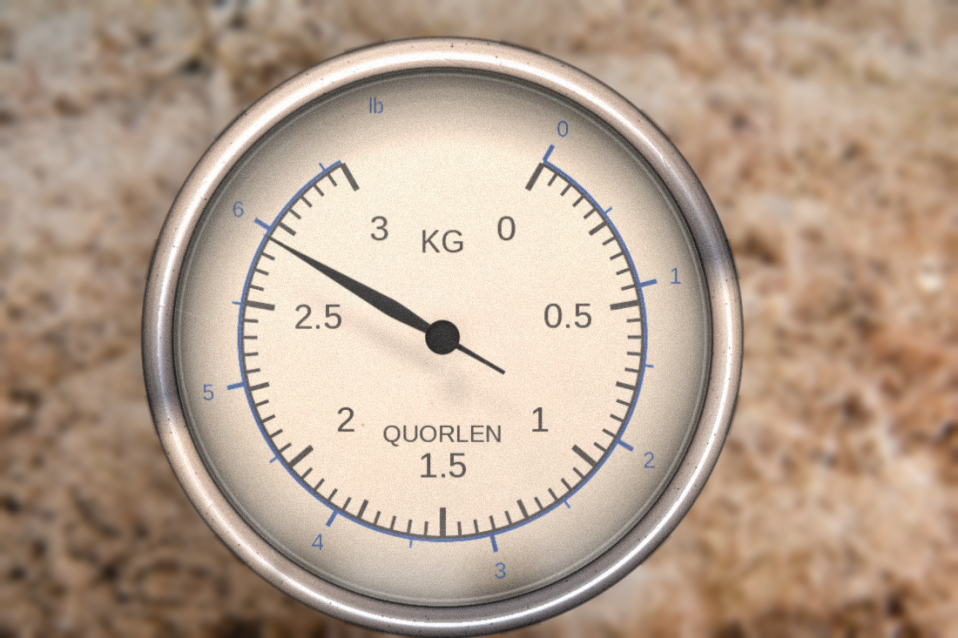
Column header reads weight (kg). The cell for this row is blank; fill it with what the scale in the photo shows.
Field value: 2.7 kg
